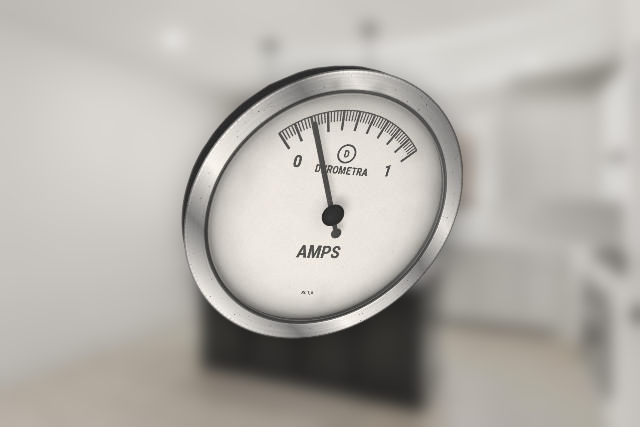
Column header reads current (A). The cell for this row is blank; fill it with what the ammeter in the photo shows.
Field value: 0.2 A
